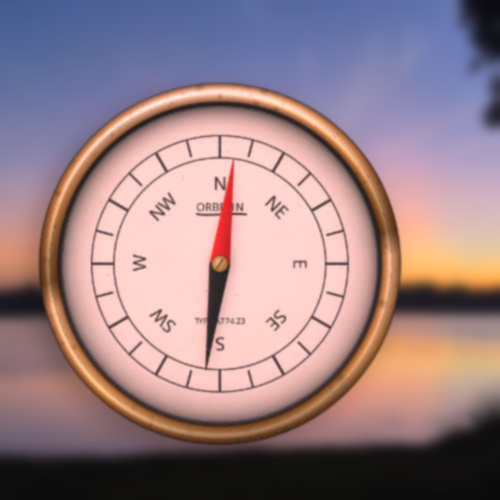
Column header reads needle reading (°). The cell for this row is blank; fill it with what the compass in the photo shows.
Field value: 7.5 °
